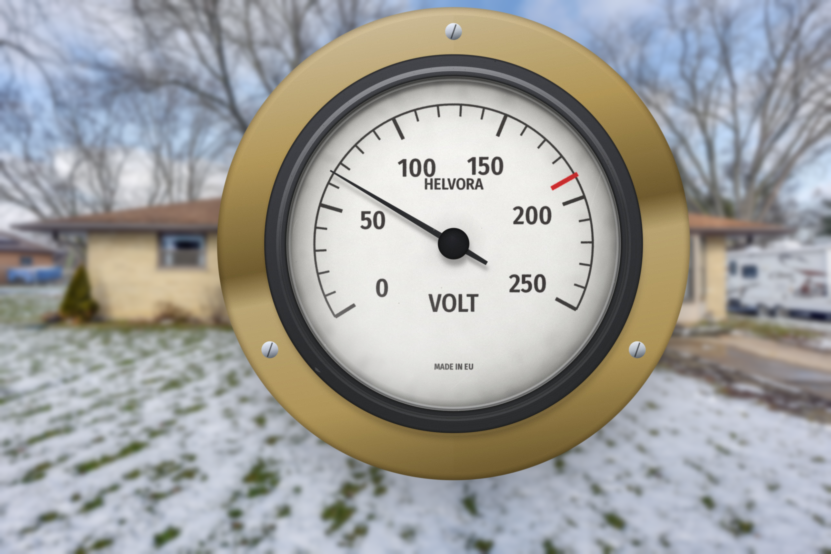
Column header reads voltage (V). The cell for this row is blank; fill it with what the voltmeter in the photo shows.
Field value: 65 V
